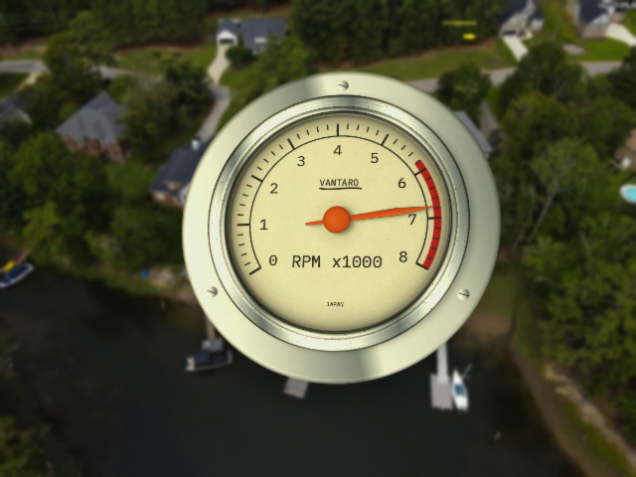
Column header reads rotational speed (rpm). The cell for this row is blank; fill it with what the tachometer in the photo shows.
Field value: 6800 rpm
